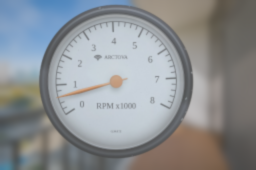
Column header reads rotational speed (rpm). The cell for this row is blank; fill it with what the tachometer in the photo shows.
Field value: 600 rpm
